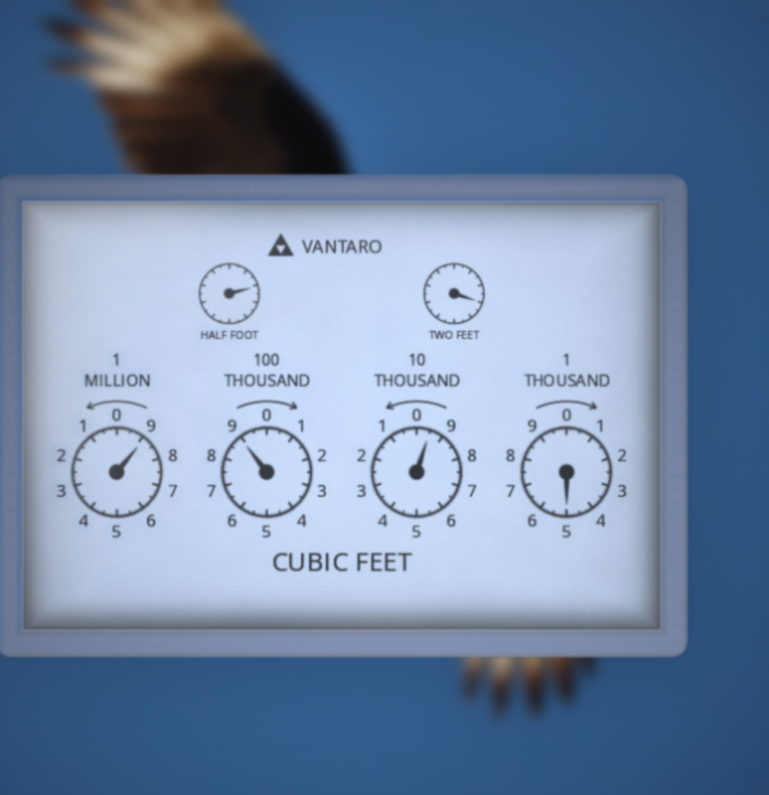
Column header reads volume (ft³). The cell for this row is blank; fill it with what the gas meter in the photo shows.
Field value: 889500 ft³
